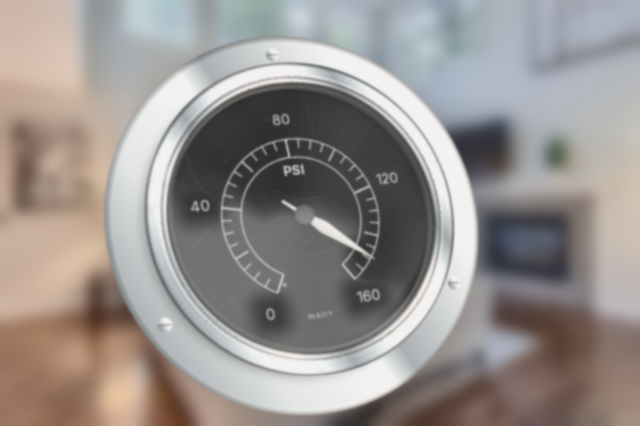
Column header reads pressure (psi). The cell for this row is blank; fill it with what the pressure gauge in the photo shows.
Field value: 150 psi
